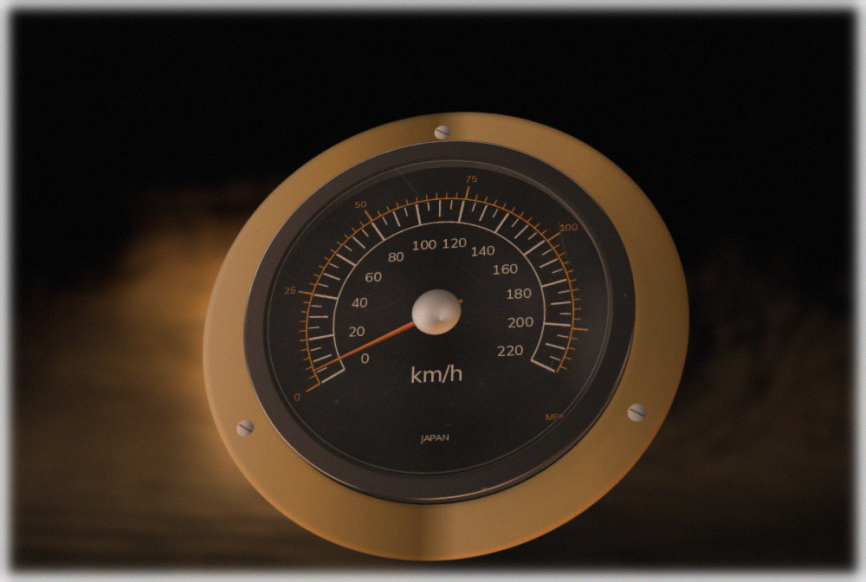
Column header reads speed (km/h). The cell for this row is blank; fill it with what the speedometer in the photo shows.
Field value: 5 km/h
